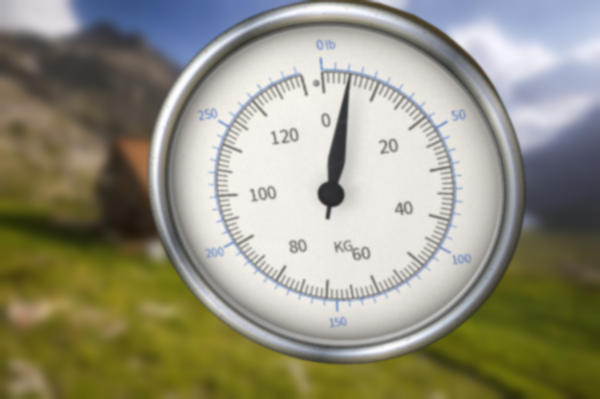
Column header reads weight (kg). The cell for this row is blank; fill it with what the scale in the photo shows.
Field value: 5 kg
